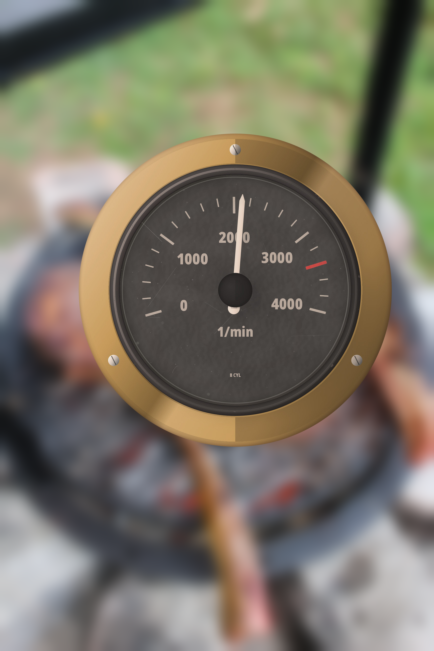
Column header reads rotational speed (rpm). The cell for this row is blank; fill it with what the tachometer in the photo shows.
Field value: 2100 rpm
